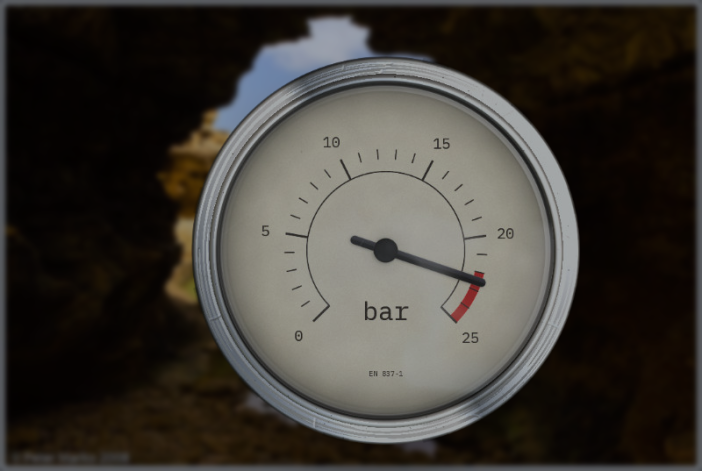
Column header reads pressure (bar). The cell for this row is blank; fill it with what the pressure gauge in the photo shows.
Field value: 22.5 bar
